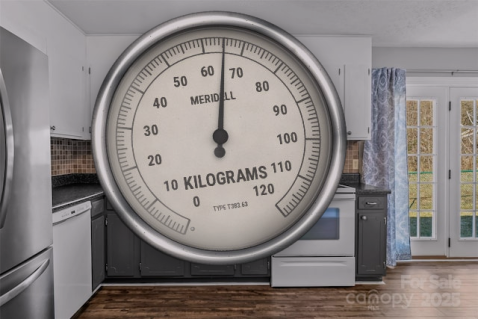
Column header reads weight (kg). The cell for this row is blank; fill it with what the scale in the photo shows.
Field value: 65 kg
